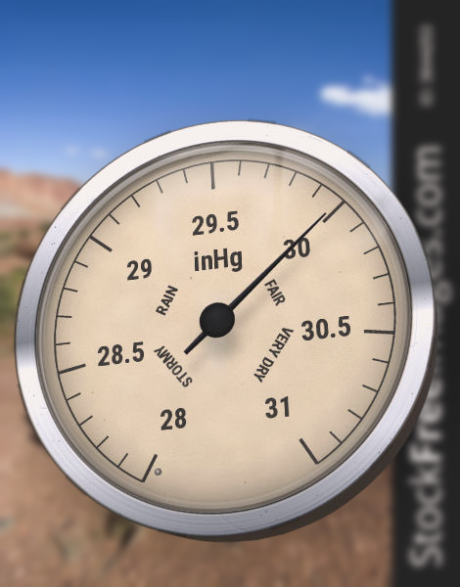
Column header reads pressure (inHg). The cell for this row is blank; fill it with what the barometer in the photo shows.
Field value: 30 inHg
